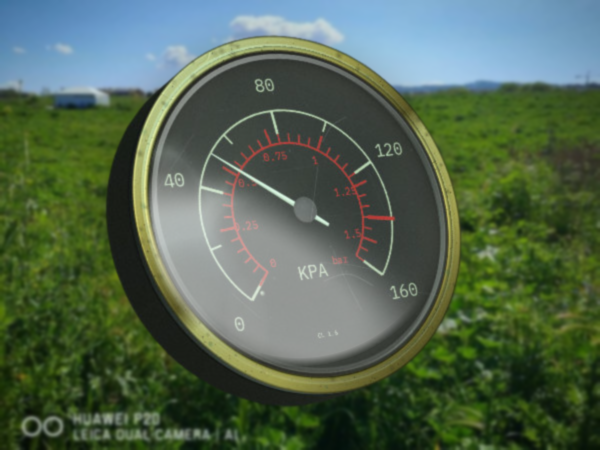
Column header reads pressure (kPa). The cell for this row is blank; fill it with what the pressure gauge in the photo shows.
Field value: 50 kPa
